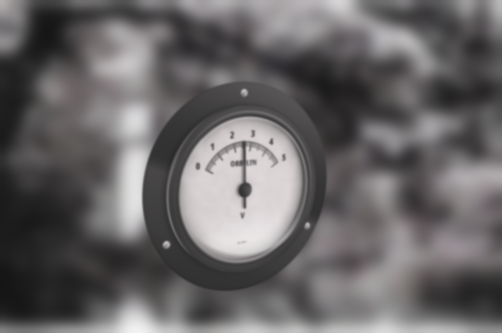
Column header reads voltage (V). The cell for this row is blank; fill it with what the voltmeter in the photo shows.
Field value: 2.5 V
